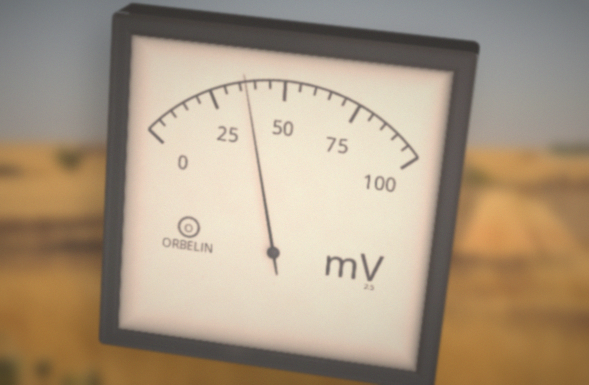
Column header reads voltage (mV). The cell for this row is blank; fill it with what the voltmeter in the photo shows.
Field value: 37.5 mV
